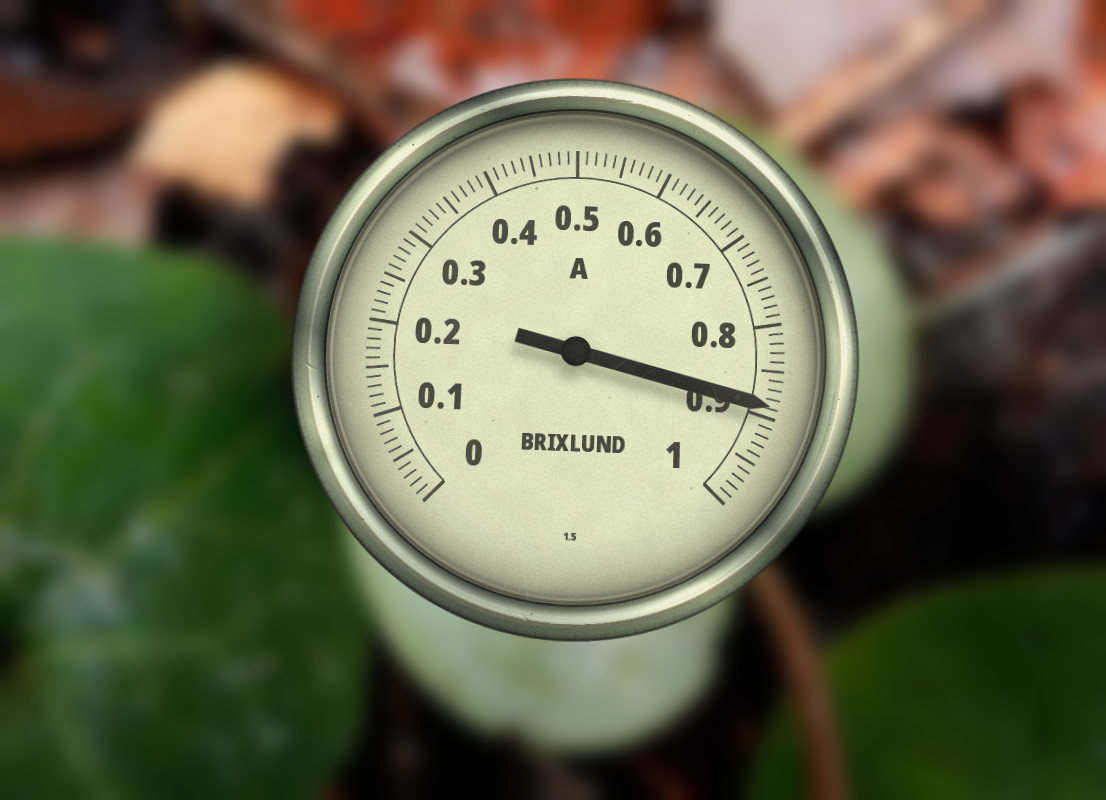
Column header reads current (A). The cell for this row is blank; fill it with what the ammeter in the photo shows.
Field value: 0.89 A
